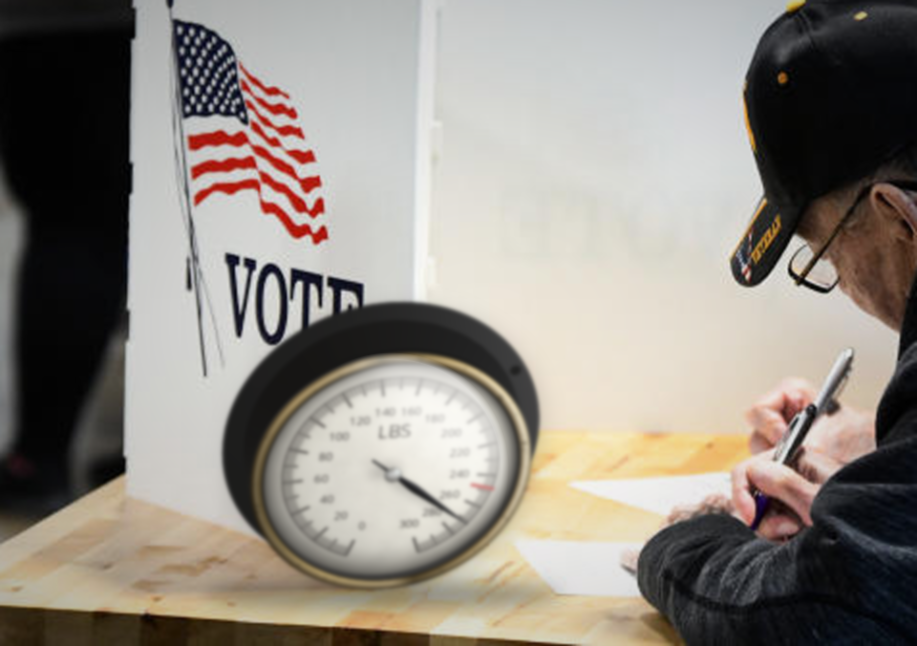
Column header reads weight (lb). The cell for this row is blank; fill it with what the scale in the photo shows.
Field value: 270 lb
